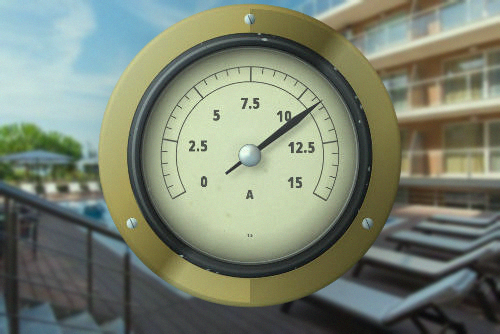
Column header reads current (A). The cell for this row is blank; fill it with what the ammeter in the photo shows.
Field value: 10.75 A
